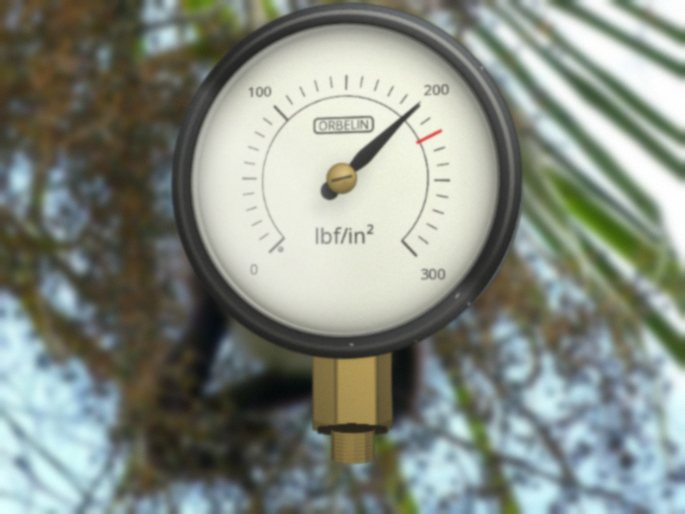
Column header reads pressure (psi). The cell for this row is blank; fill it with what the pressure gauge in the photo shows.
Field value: 200 psi
